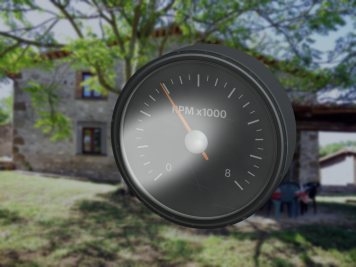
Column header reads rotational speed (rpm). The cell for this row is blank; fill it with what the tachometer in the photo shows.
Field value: 3000 rpm
